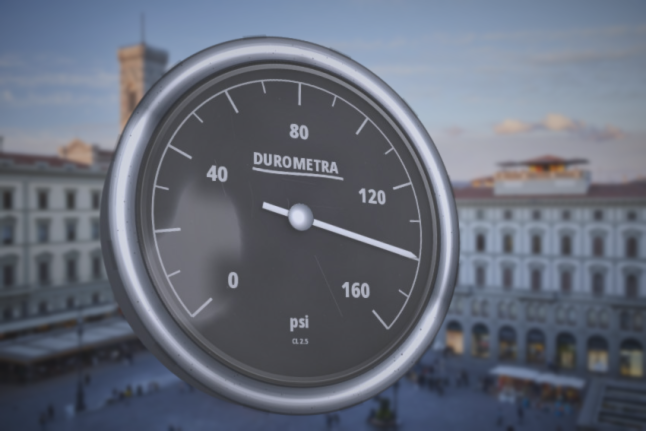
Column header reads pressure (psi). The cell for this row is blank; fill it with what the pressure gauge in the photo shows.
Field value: 140 psi
